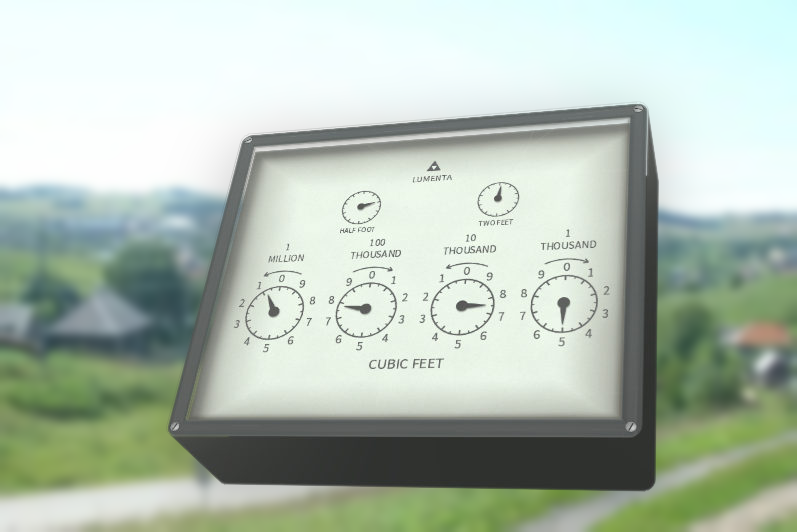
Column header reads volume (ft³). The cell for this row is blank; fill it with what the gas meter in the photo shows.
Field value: 77500 ft³
